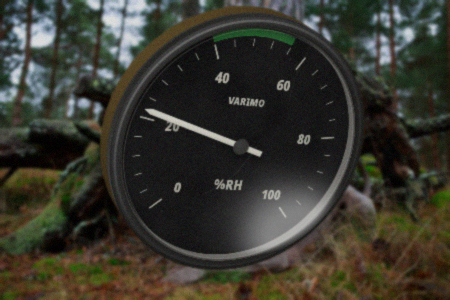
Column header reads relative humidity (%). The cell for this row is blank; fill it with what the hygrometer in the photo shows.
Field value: 22 %
